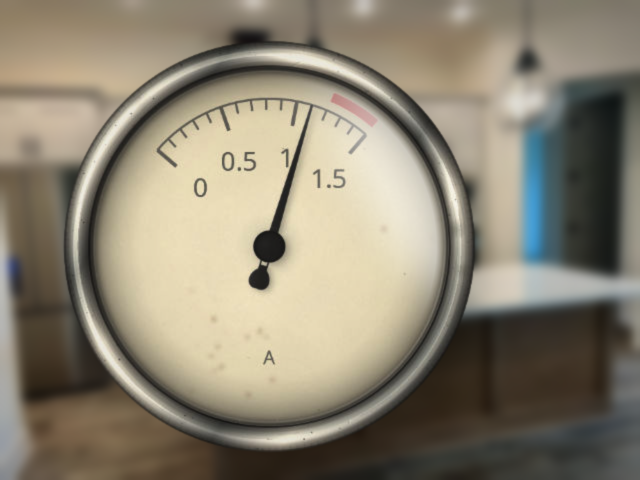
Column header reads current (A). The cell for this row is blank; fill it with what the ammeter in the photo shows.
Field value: 1.1 A
